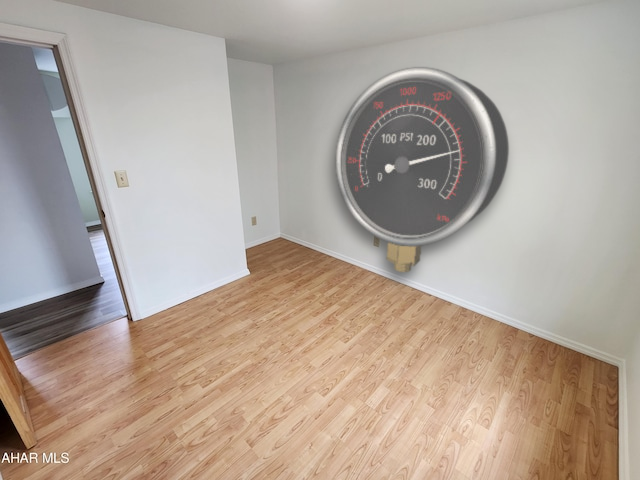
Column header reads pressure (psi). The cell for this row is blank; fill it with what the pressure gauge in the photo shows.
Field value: 240 psi
